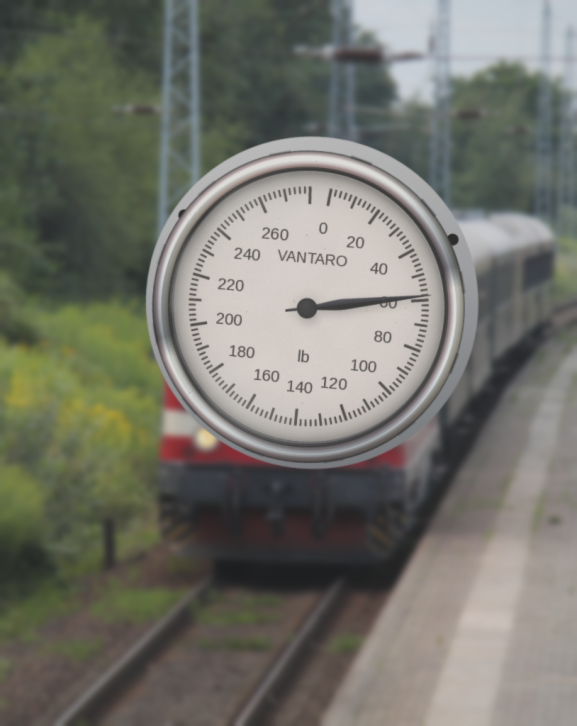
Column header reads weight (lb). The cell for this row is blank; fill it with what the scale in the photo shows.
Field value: 58 lb
